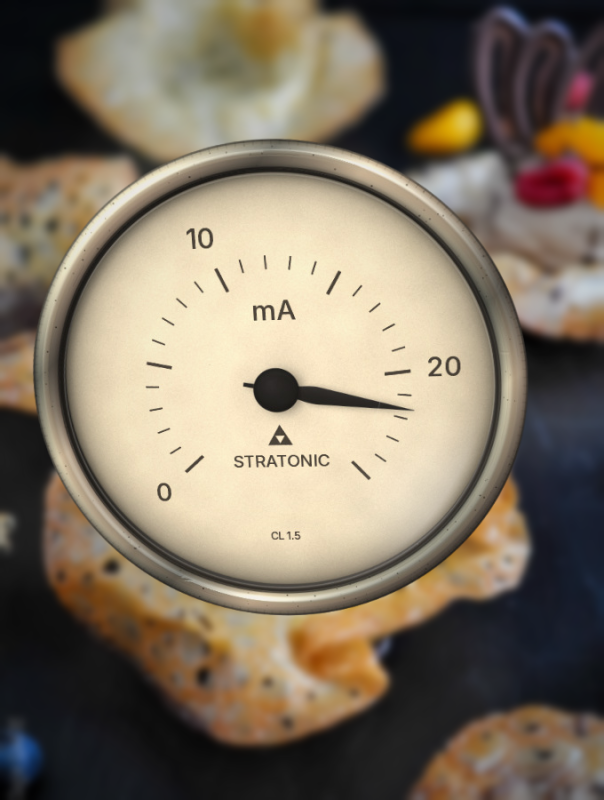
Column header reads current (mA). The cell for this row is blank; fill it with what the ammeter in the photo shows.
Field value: 21.5 mA
